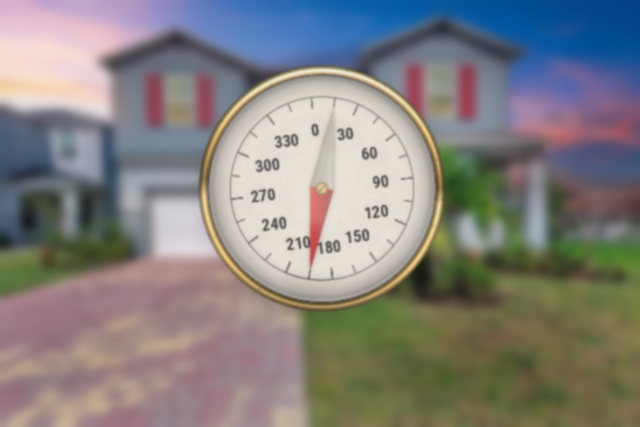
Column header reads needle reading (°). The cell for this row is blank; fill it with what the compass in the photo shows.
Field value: 195 °
